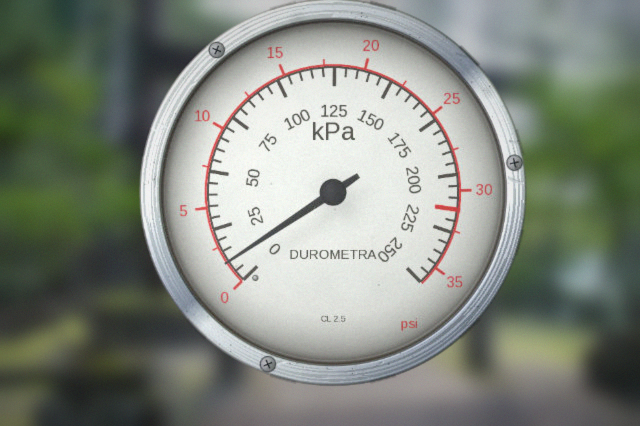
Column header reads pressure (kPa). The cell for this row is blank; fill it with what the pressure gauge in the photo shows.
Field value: 10 kPa
